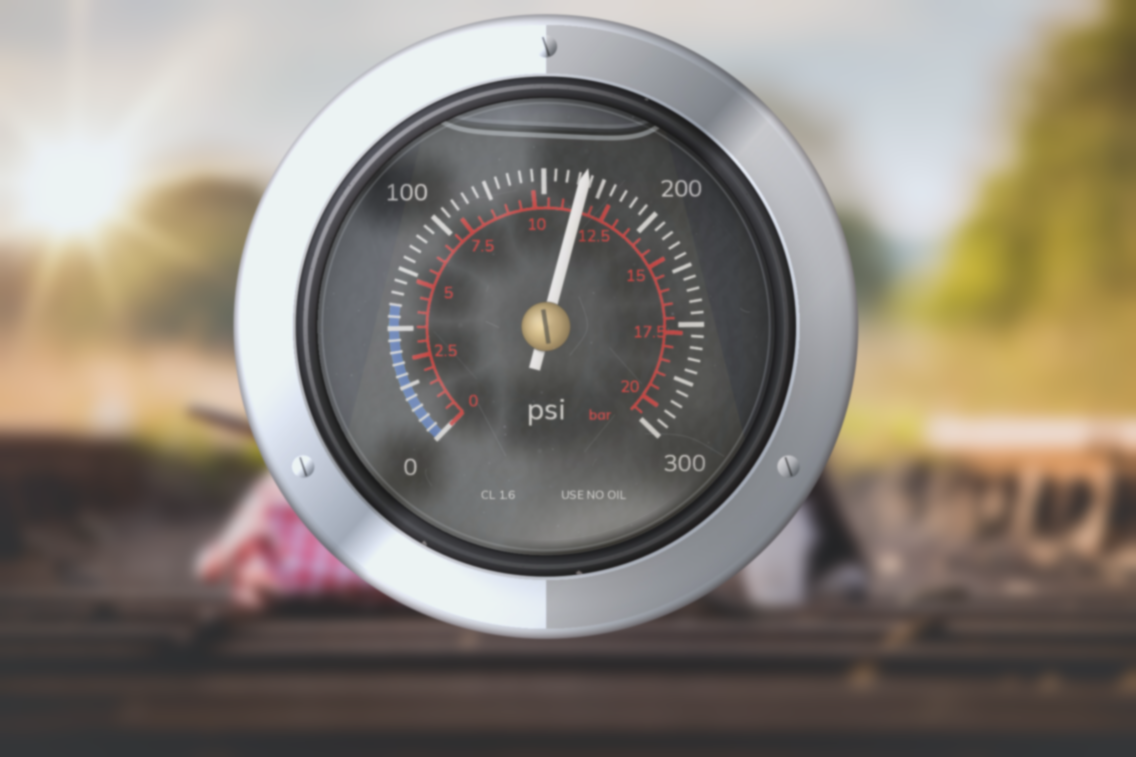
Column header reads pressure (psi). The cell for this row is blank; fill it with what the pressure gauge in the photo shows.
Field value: 167.5 psi
